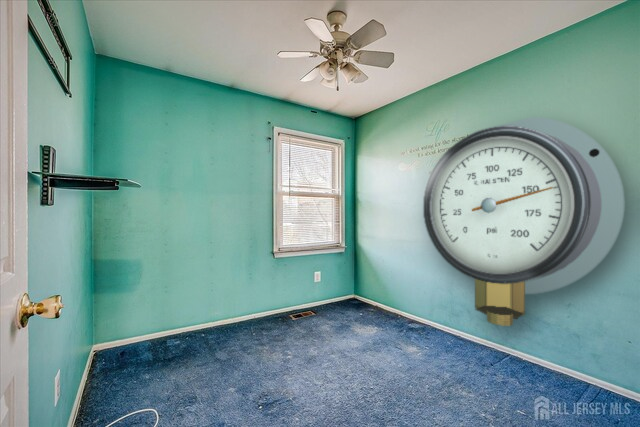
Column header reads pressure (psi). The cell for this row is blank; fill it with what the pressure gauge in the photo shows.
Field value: 155 psi
